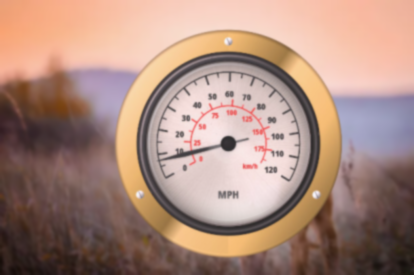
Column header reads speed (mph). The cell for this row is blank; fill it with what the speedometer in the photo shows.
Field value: 7.5 mph
